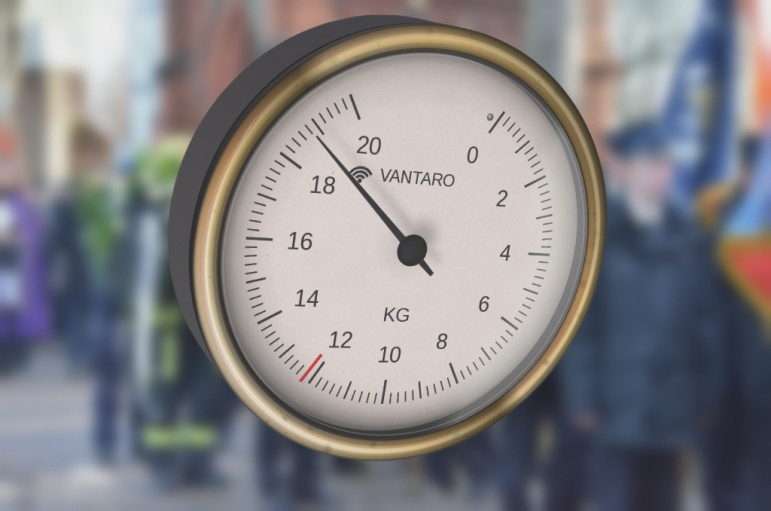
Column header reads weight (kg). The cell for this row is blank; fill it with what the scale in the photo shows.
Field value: 18.8 kg
